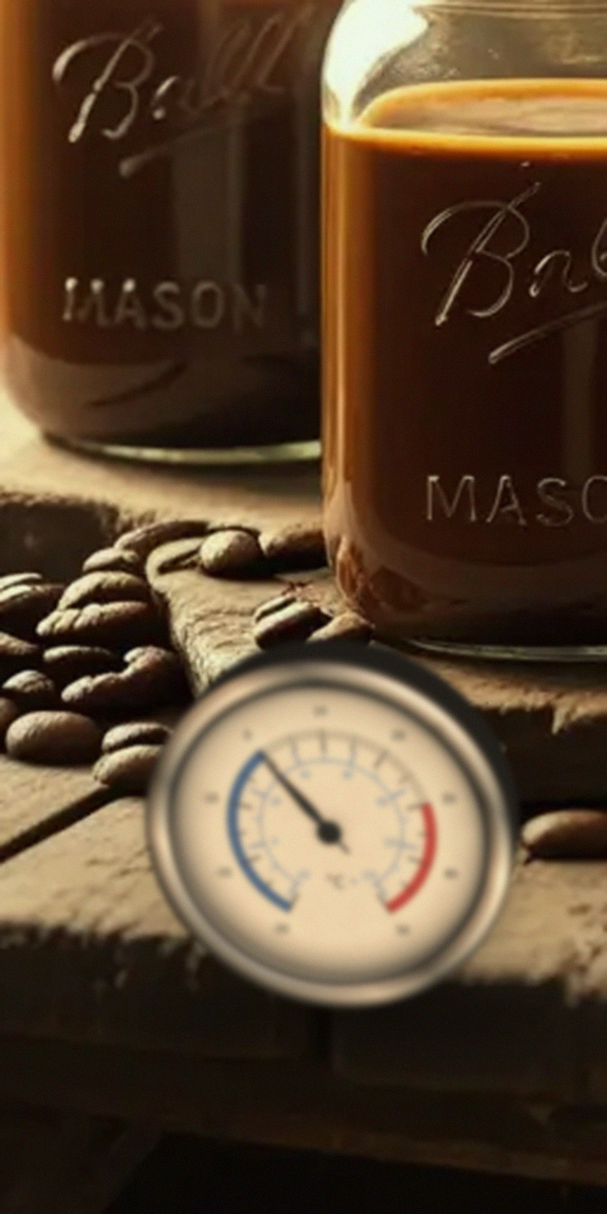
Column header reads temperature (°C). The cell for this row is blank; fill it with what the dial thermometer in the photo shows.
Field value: 0 °C
